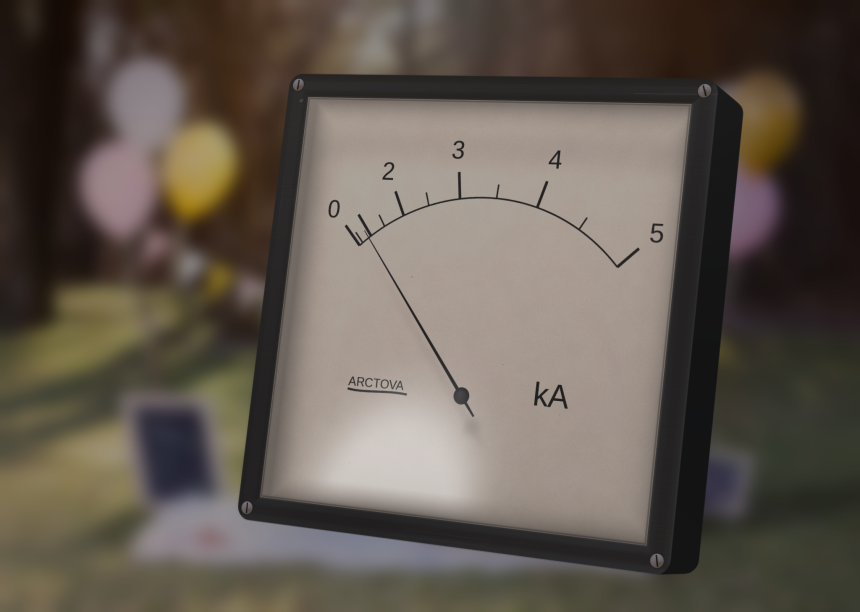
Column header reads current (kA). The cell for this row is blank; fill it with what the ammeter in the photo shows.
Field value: 1 kA
